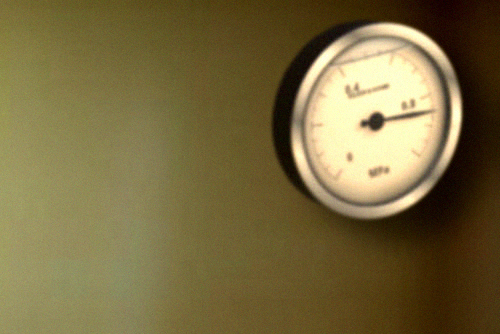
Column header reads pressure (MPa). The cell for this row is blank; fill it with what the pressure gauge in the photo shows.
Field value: 0.85 MPa
